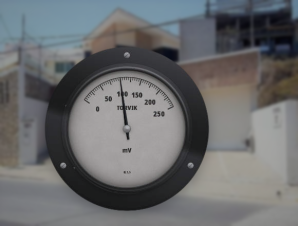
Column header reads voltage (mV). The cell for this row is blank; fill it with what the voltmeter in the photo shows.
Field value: 100 mV
